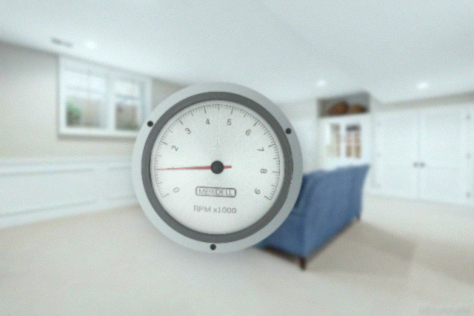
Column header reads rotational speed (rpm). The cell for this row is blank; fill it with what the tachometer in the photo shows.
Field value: 1000 rpm
